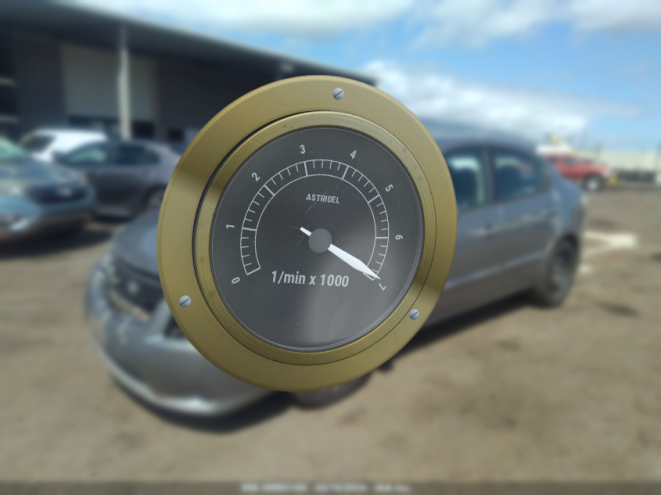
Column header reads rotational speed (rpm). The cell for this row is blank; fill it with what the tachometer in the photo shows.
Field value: 6900 rpm
